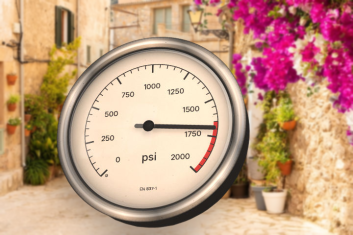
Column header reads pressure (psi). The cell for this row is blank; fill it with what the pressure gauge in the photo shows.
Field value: 1700 psi
